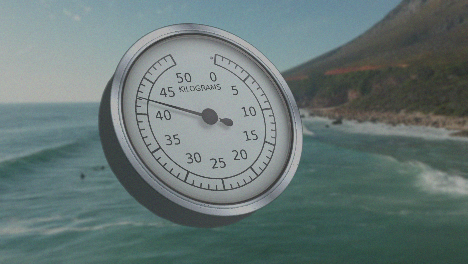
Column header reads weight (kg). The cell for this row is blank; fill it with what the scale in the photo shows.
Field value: 42 kg
